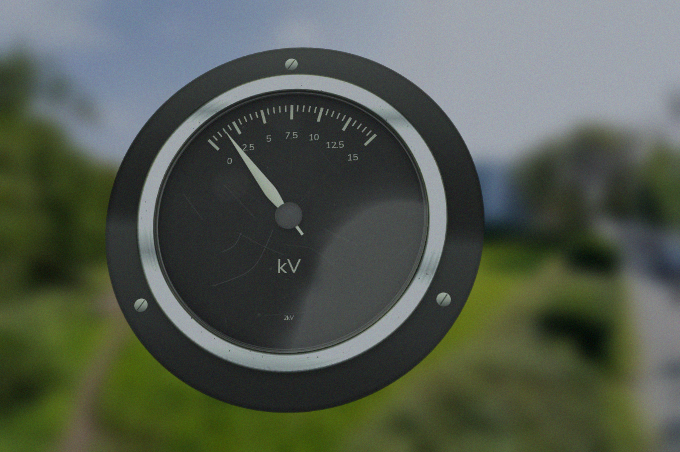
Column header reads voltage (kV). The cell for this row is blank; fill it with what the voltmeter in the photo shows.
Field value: 1.5 kV
